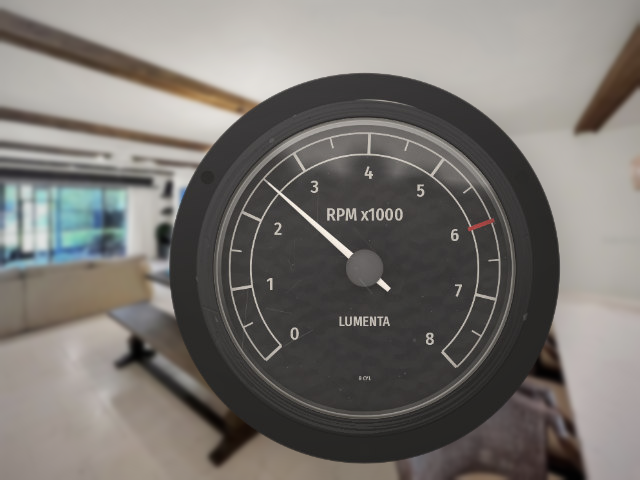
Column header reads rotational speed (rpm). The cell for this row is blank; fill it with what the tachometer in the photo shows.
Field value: 2500 rpm
